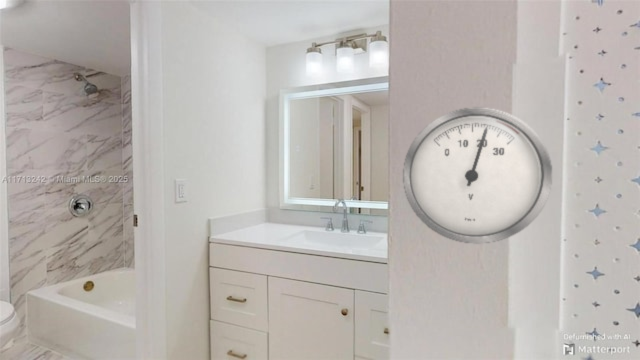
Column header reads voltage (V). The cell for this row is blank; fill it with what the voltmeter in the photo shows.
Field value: 20 V
